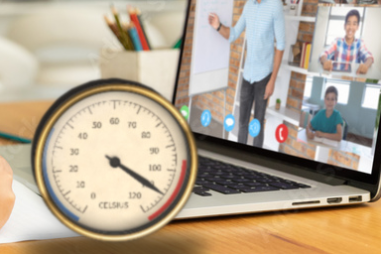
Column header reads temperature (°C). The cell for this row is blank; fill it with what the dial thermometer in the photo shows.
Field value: 110 °C
